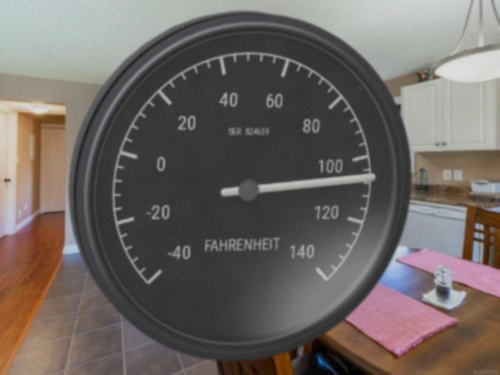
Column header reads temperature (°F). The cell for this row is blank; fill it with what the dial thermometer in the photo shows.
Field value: 106 °F
